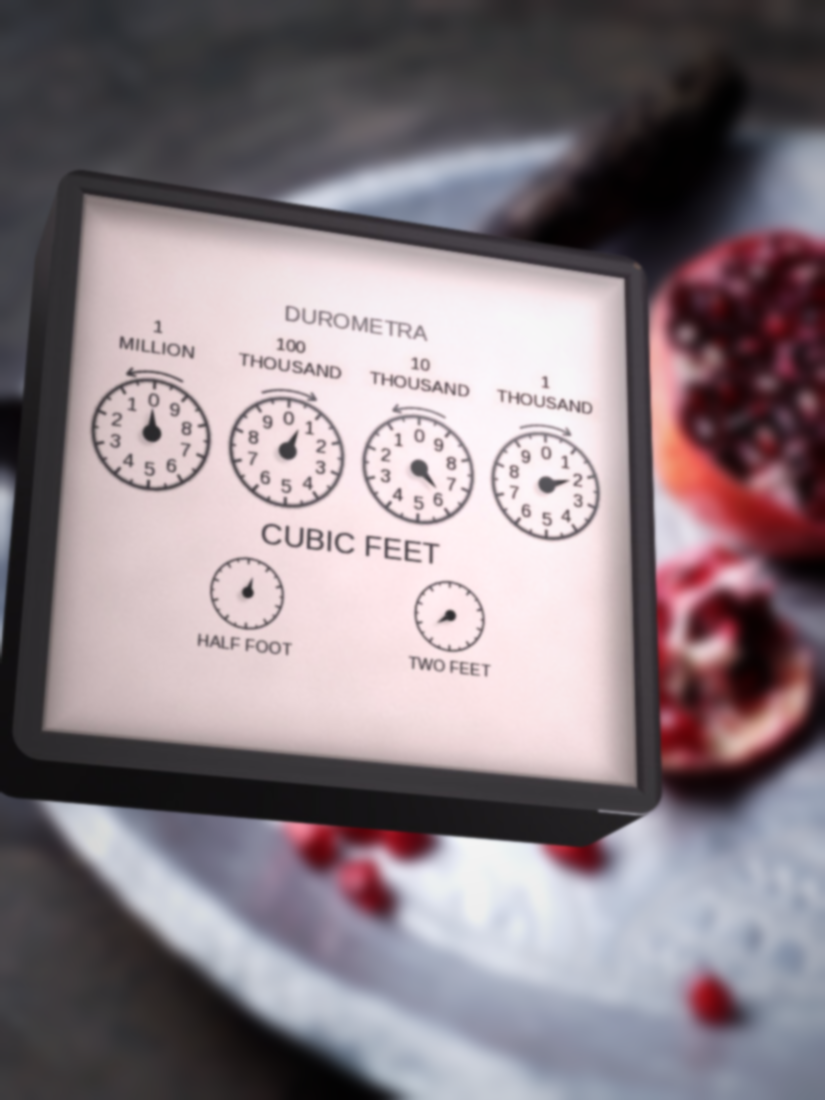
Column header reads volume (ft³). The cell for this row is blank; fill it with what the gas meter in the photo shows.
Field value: 6200 ft³
